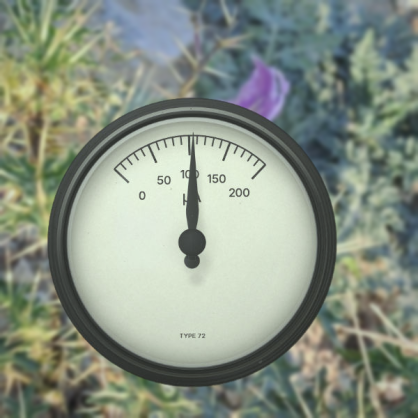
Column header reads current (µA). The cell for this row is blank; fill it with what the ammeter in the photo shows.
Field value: 105 µA
